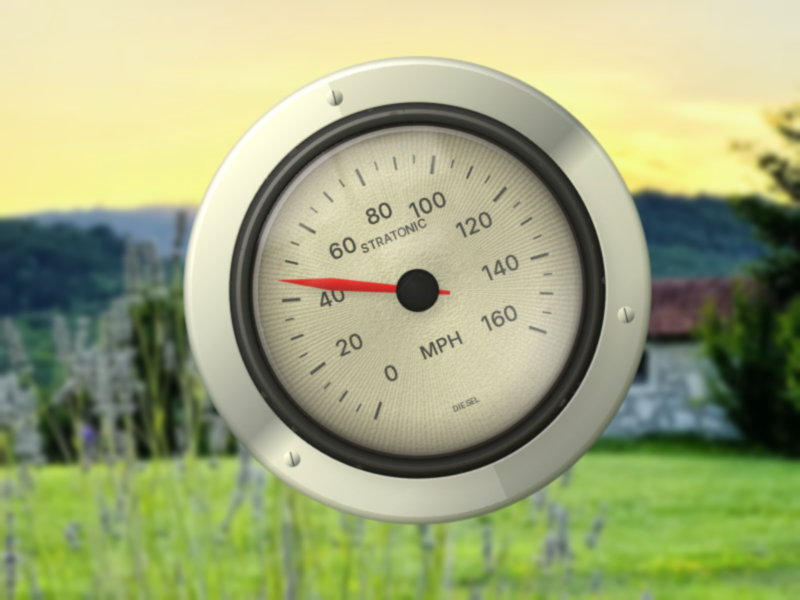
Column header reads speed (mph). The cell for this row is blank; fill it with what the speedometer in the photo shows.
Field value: 45 mph
